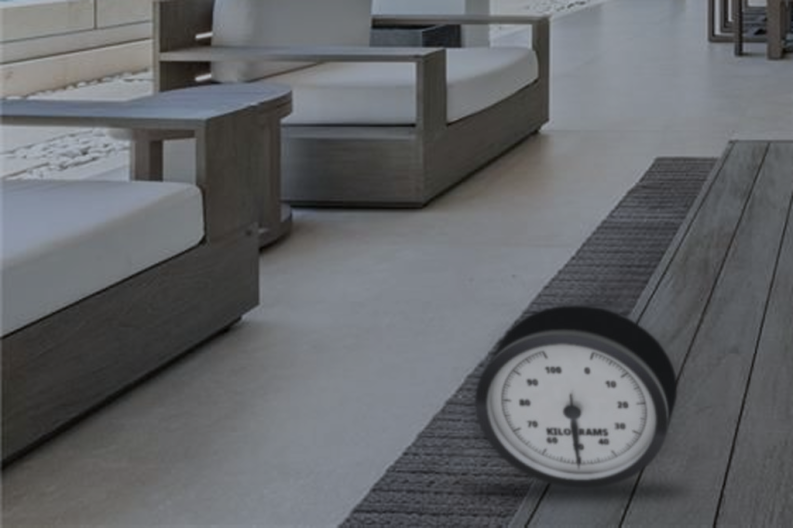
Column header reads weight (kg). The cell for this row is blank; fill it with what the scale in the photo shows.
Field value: 50 kg
